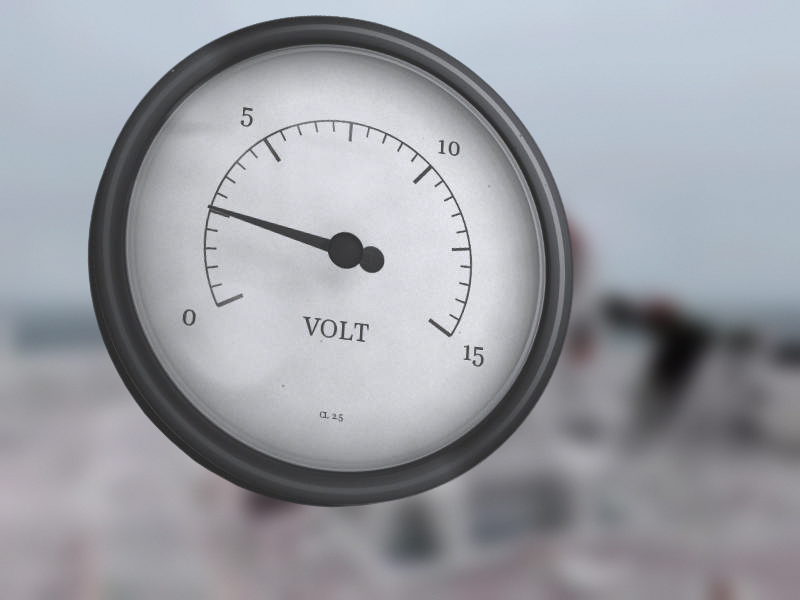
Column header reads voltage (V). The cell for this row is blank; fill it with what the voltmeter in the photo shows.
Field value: 2.5 V
